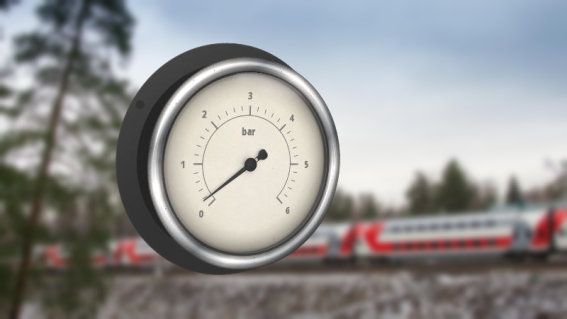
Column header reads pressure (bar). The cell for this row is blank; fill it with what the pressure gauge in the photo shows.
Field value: 0.2 bar
